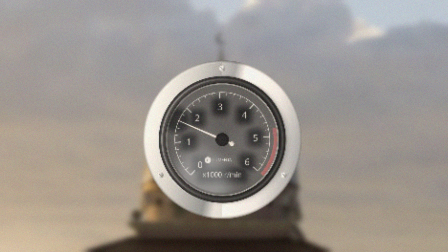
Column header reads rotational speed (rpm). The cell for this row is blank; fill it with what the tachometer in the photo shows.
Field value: 1600 rpm
